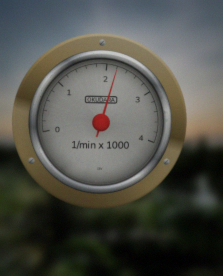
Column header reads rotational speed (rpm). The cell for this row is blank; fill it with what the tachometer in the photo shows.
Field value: 2200 rpm
